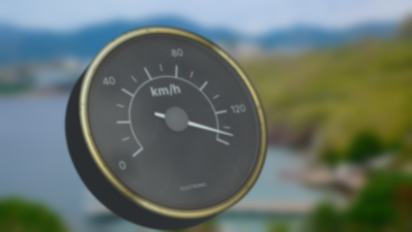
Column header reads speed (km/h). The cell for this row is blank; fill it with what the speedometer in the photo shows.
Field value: 135 km/h
